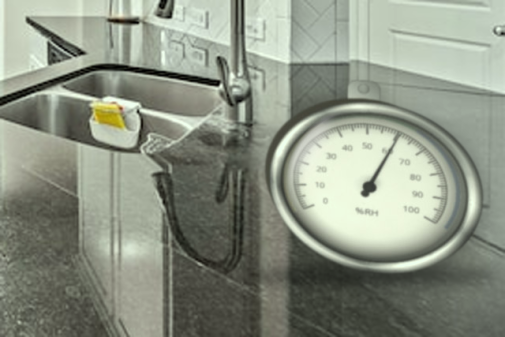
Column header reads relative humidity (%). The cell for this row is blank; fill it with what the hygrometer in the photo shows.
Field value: 60 %
